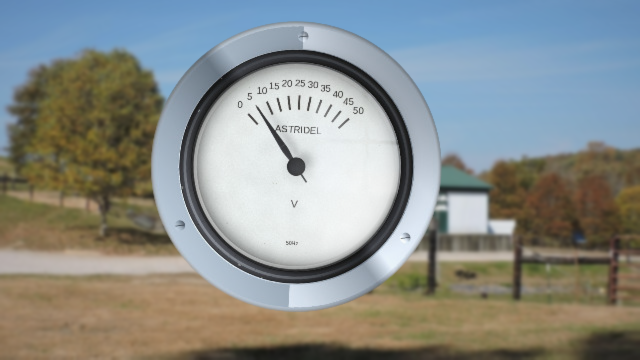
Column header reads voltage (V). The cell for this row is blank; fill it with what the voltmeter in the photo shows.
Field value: 5 V
